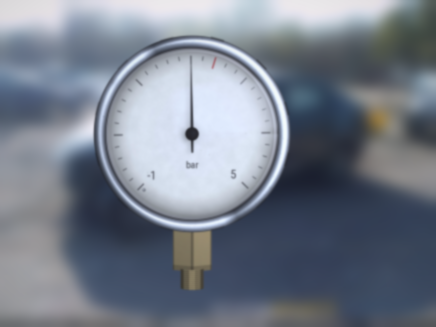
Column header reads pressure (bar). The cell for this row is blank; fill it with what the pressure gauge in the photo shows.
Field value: 2 bar
